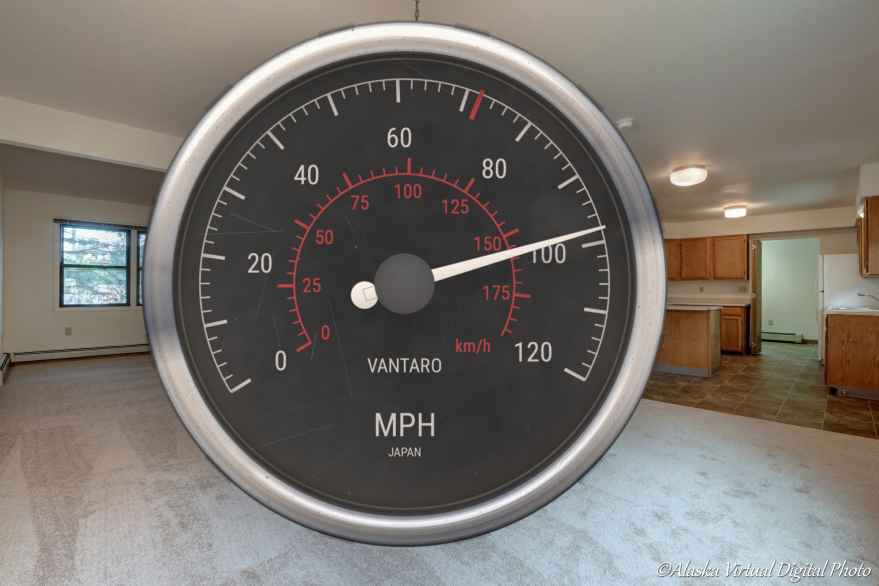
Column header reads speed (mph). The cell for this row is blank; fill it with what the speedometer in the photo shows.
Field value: 98 mph
